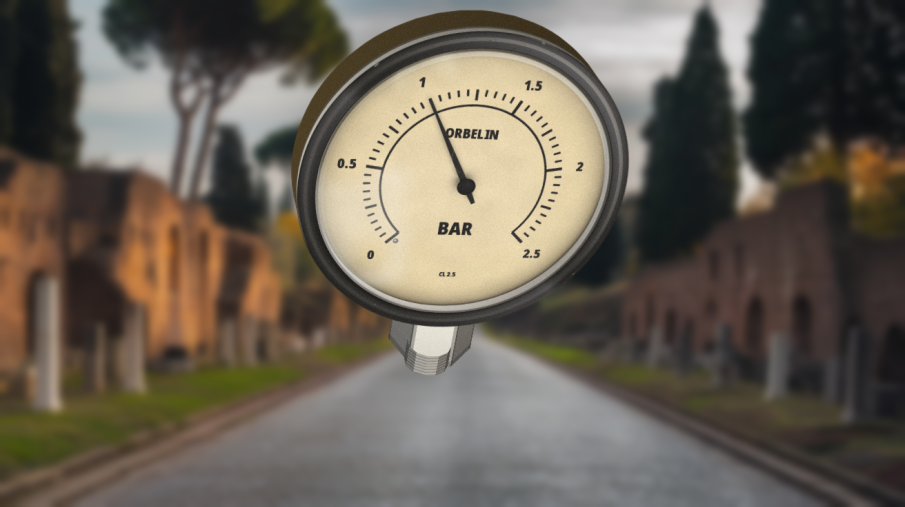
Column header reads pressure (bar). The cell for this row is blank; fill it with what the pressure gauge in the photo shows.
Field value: 1 bar
